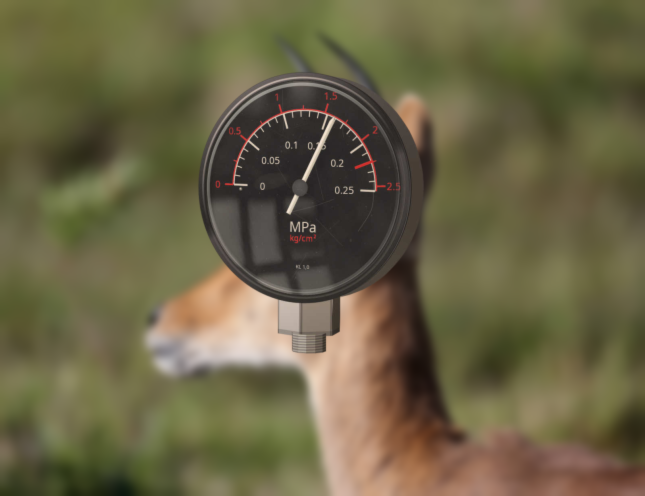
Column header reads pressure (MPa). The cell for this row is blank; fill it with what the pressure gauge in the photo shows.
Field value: 0.16 MPa
